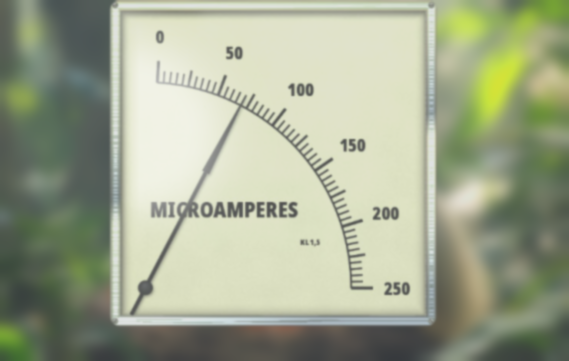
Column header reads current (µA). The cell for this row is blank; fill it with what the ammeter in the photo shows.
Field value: 70 µA
